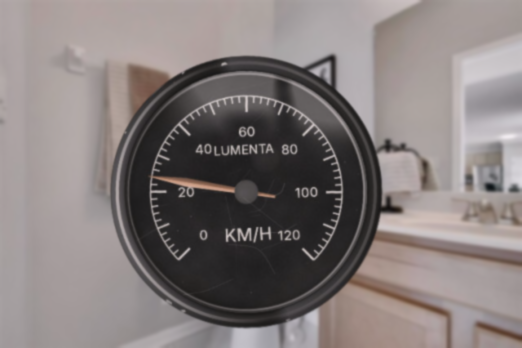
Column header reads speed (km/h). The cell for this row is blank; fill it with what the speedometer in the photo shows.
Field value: 24 km/h
